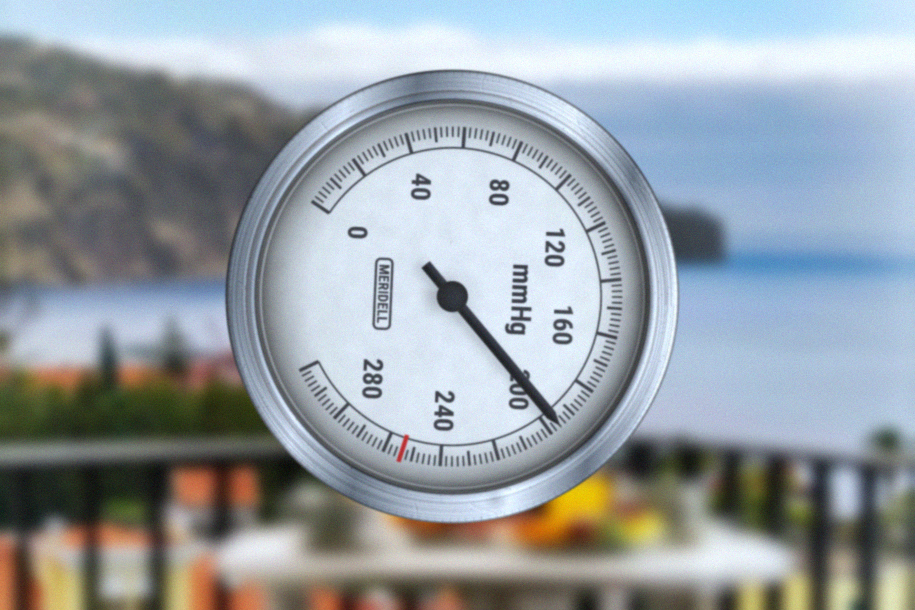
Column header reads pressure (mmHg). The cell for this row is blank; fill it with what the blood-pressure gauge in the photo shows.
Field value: 196 mmHg
